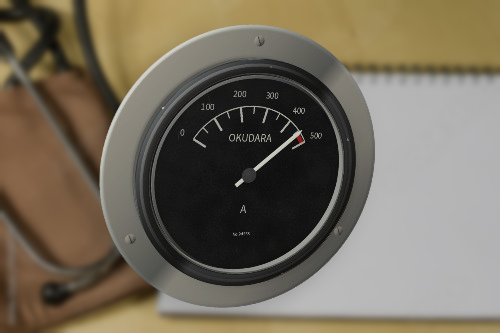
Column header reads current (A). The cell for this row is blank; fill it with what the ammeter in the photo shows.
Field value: 450 A
